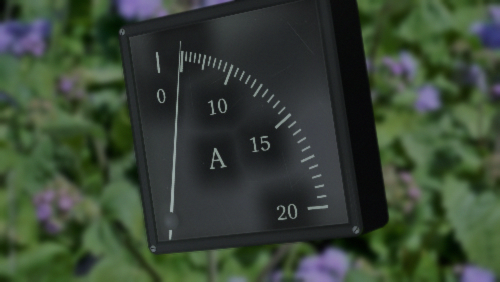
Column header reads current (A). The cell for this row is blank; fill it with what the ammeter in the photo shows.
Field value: 5 A
